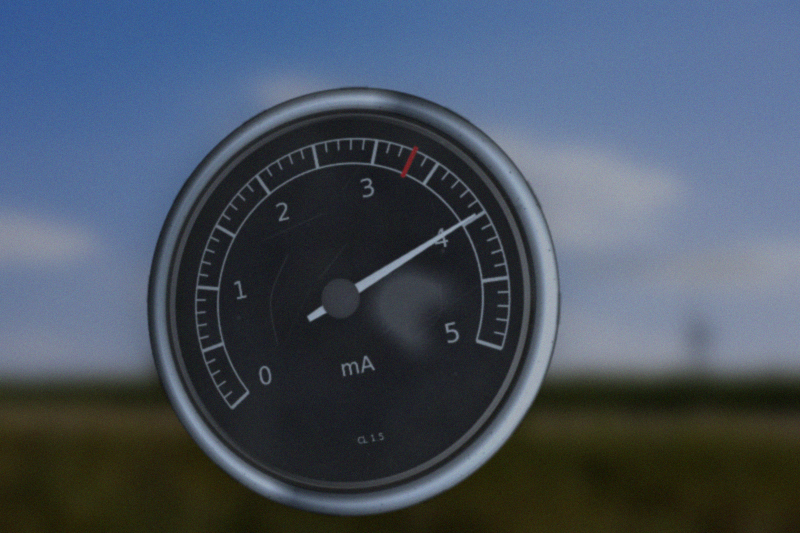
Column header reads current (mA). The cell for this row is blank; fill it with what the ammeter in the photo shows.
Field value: 4 mA
